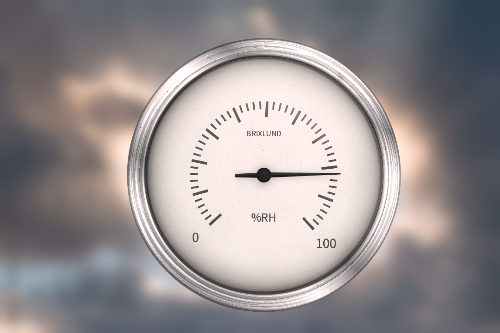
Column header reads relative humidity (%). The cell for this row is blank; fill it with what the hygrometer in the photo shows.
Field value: 82 %
